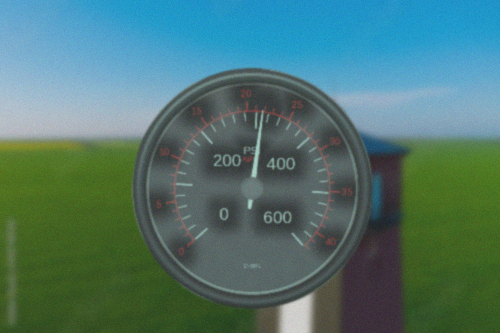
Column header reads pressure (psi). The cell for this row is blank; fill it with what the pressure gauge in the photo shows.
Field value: 310 psi
